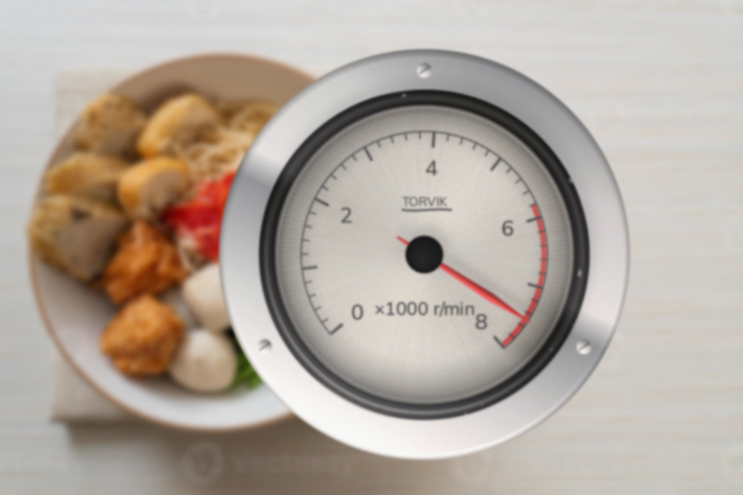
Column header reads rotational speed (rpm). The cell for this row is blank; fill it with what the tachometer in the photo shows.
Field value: 7500 rpm
